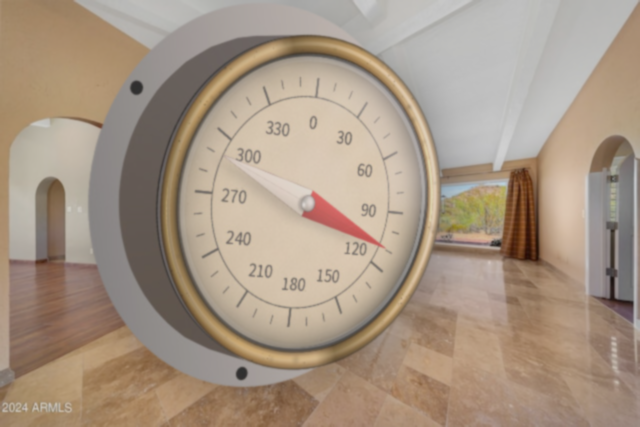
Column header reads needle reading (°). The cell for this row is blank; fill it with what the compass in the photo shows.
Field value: 110 °
